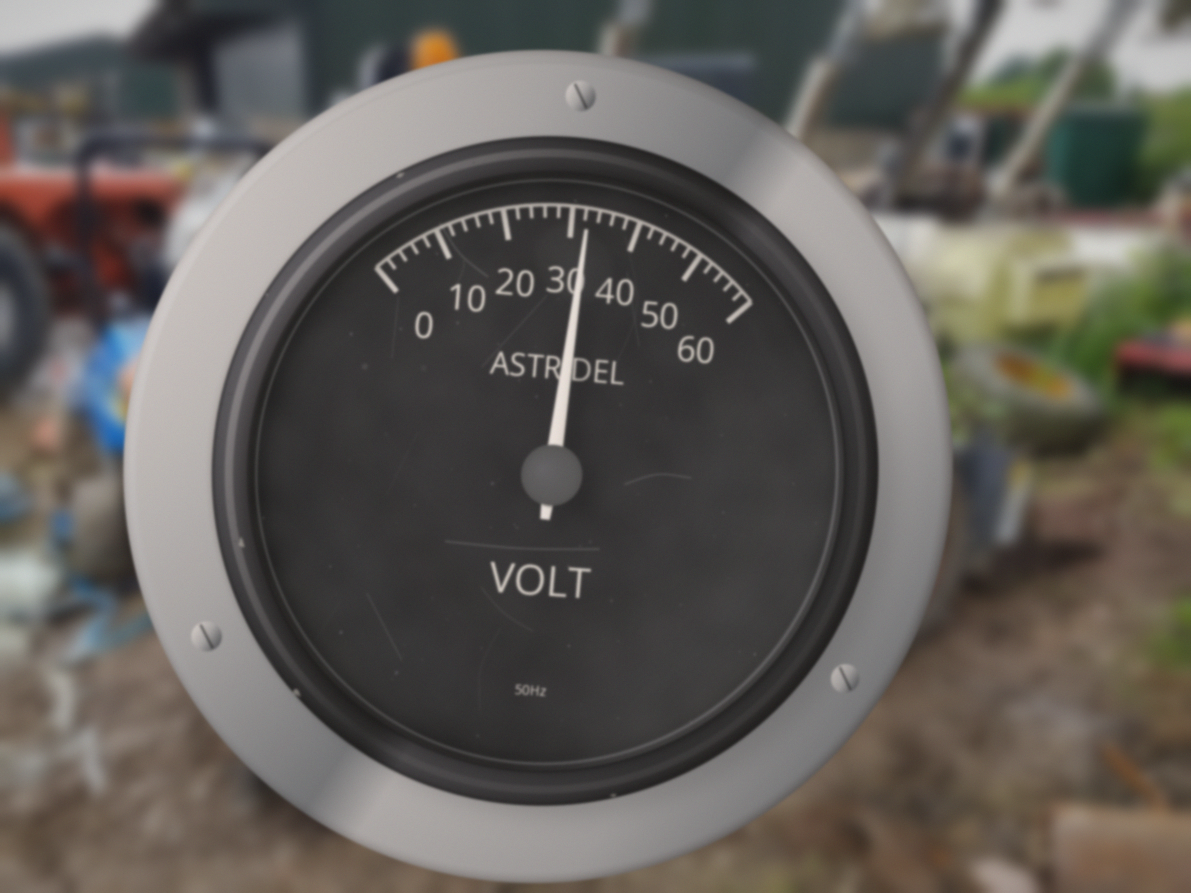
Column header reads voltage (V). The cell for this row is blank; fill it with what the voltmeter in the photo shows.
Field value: 32 V
